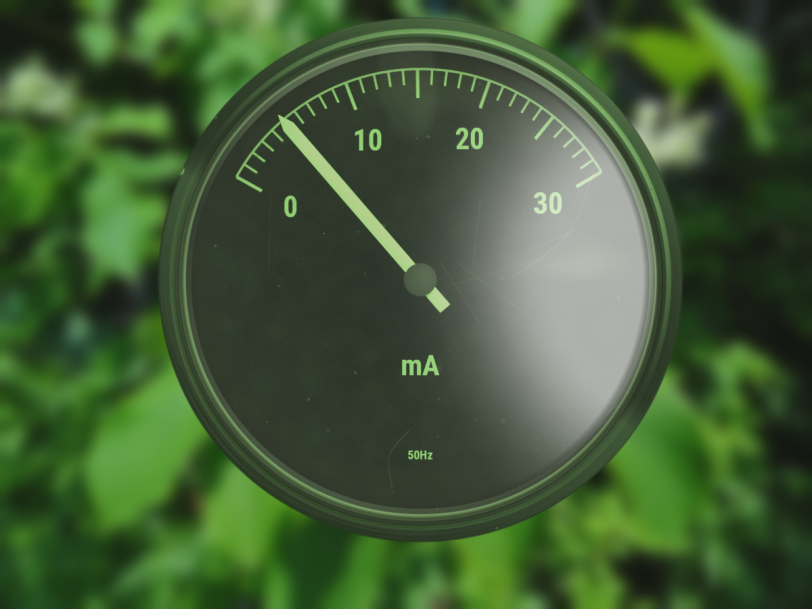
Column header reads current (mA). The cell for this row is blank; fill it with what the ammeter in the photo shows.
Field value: 5 mA
